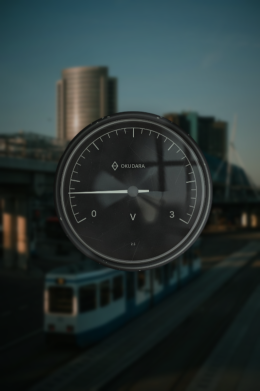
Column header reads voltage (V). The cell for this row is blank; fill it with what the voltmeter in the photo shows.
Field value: 0.35 V
